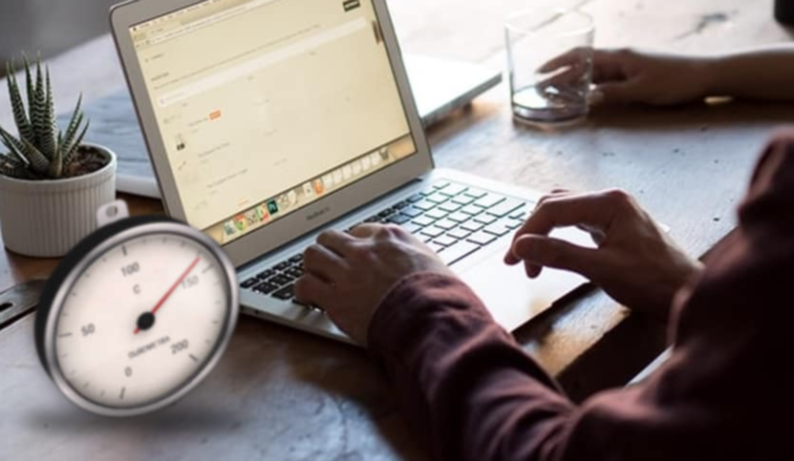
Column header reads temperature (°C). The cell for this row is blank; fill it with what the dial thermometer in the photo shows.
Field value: 140 °C
